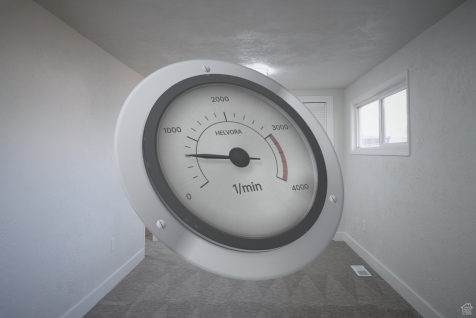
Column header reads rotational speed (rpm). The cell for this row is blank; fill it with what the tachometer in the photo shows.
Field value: 600 rpm
